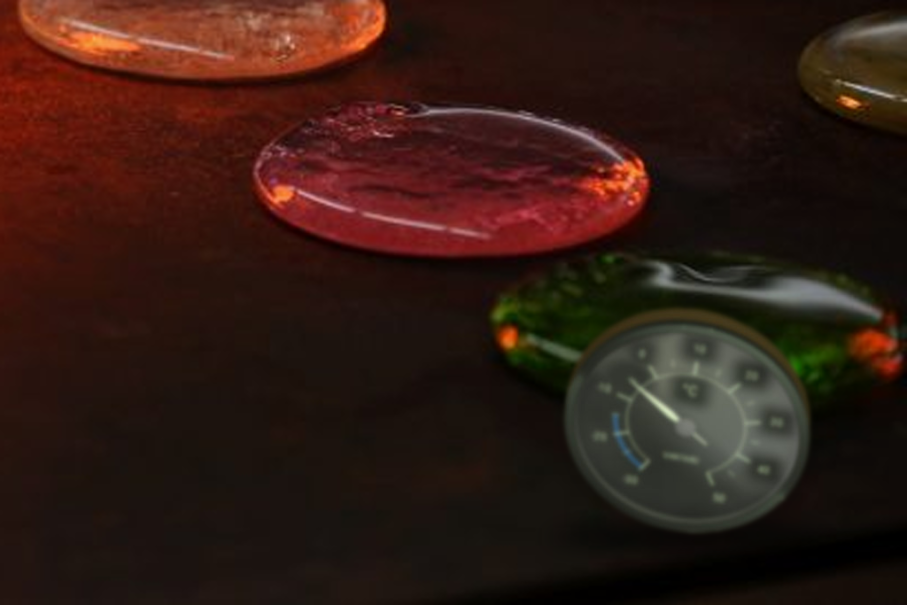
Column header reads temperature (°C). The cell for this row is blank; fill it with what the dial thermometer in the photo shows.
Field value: -5 °C
